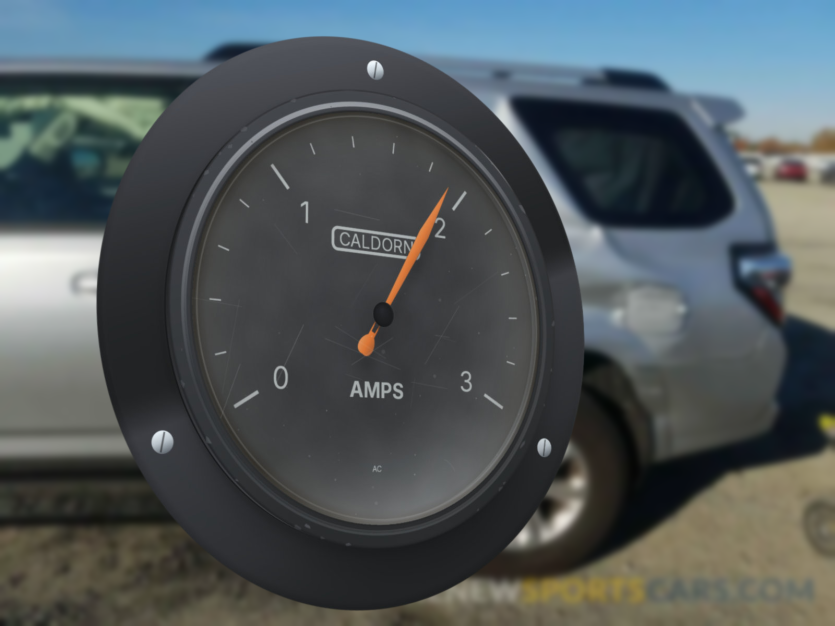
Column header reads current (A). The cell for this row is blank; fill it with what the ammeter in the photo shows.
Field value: 1.9 A
